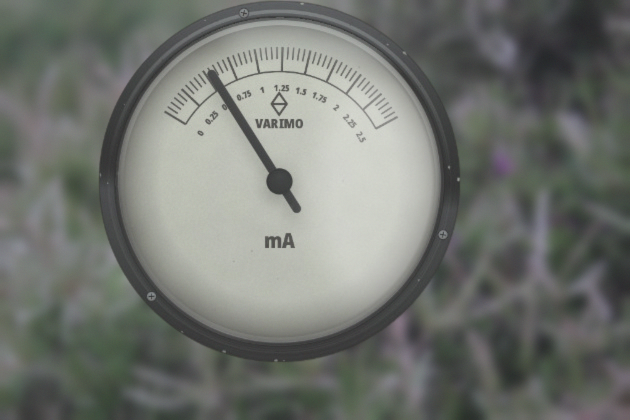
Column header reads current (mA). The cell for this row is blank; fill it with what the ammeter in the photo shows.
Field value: 0.55 mA
